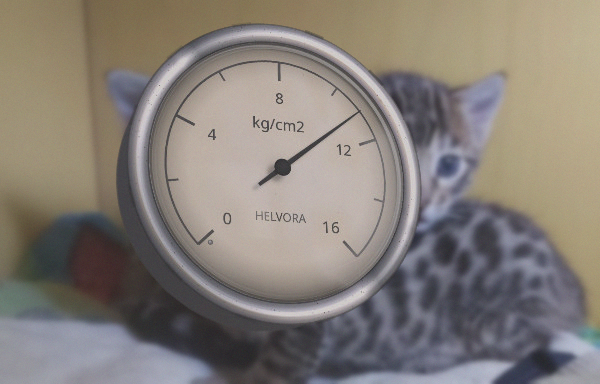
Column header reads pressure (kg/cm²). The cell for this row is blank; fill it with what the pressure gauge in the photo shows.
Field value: 11 kg/cm²
